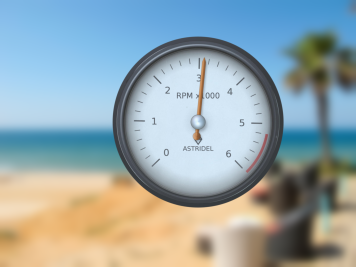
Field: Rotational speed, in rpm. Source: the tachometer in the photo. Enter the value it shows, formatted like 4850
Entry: 3100
